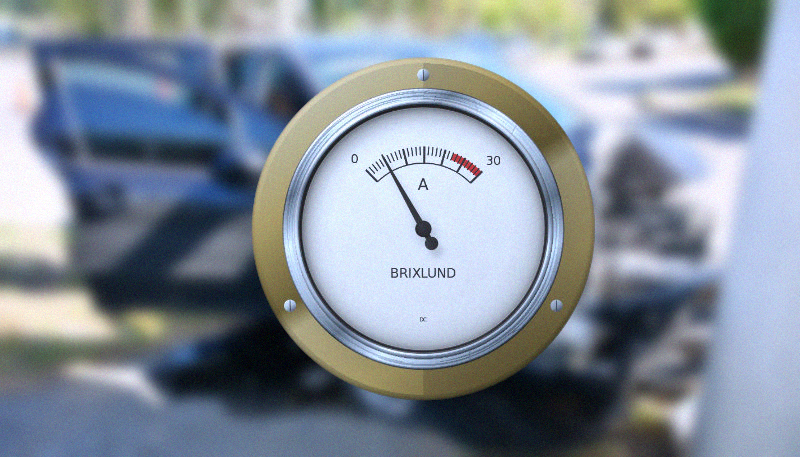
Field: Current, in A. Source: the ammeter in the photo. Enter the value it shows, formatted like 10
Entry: 5
